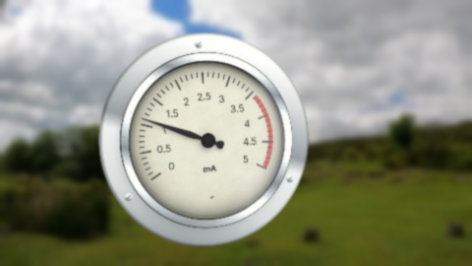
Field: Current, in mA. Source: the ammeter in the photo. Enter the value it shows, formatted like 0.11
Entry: 1.1
